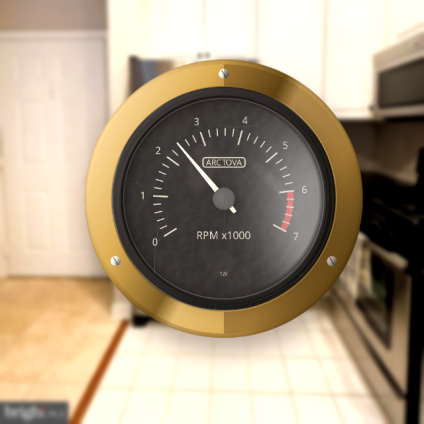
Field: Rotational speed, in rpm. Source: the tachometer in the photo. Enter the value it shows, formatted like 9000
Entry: 2400
